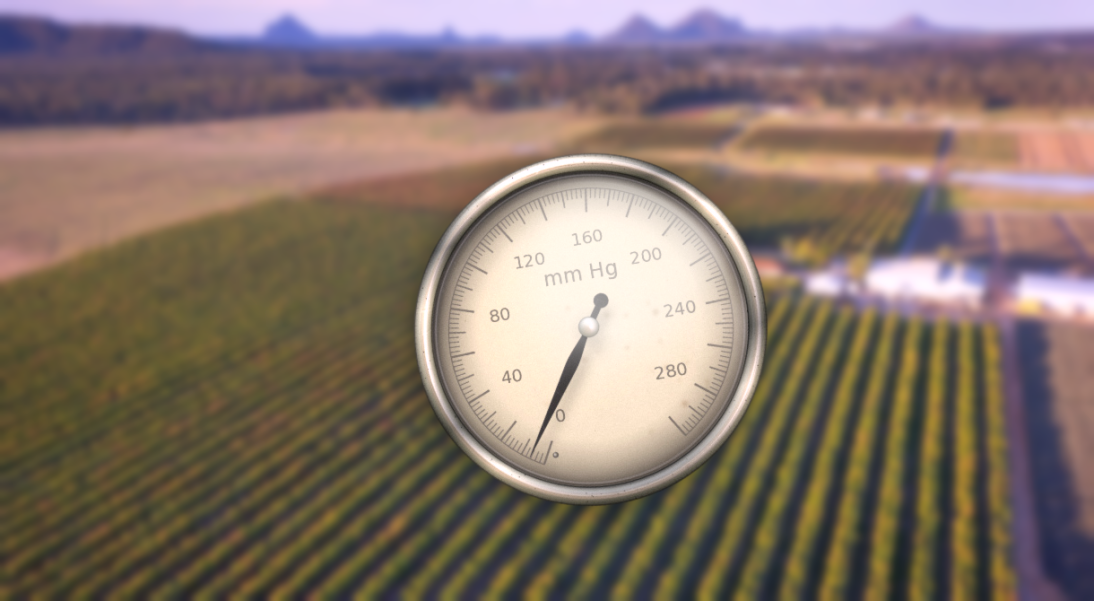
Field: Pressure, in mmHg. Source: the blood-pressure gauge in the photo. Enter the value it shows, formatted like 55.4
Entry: 6
